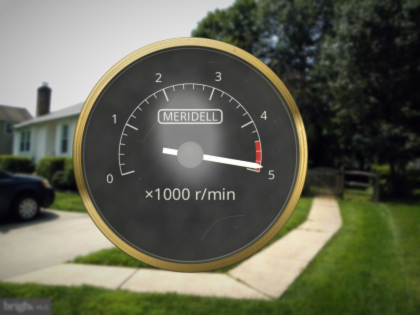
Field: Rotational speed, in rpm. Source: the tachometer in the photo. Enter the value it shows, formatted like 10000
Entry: 4900
